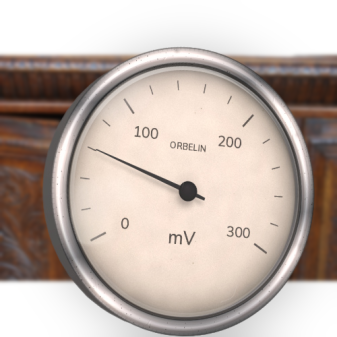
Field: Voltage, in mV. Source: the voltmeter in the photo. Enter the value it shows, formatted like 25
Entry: 60
